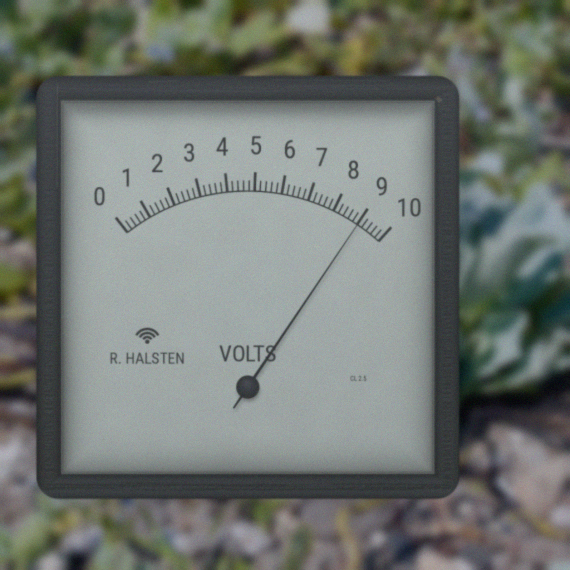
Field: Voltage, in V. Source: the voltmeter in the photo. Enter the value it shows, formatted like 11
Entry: 9
